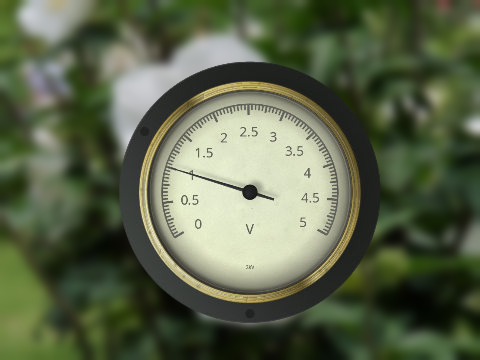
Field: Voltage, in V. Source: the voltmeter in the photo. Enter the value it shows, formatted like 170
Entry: 1
